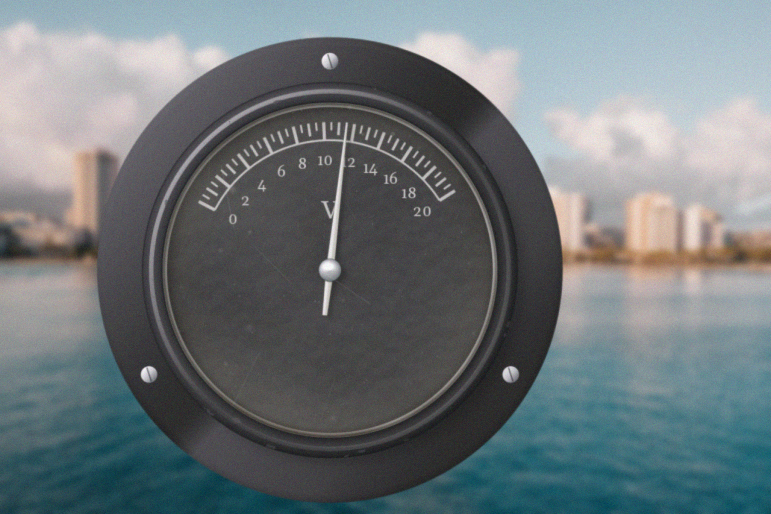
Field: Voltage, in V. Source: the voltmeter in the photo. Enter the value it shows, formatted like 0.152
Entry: 11.5
